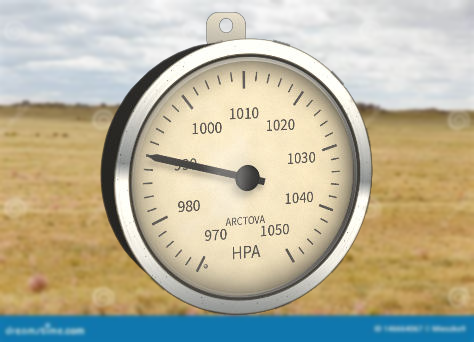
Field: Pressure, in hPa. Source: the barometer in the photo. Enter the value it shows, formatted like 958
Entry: 990
